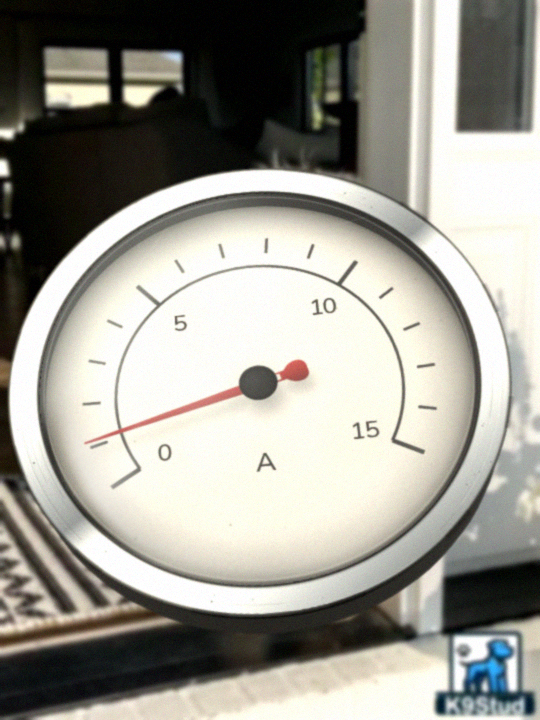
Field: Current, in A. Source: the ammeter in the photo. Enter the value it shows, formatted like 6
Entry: 1
